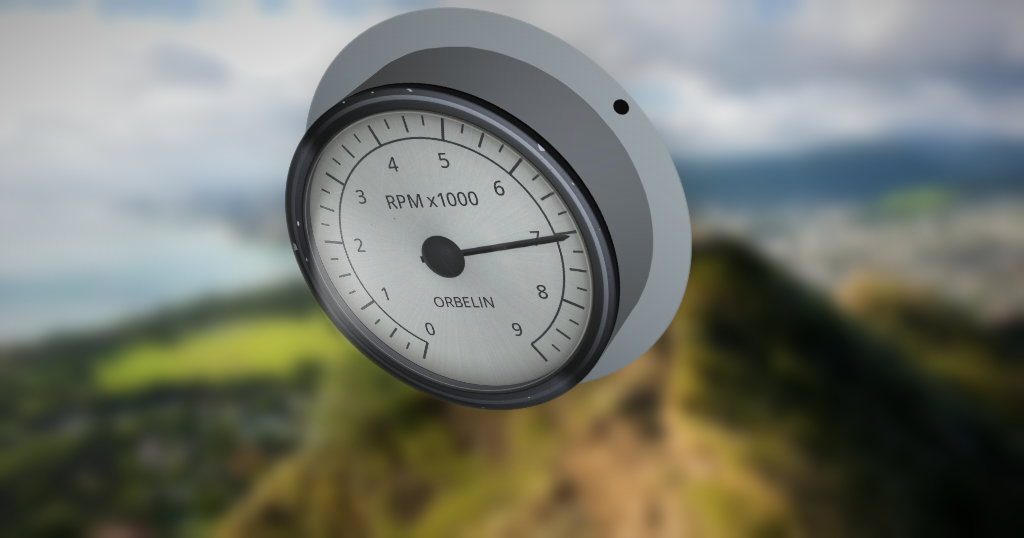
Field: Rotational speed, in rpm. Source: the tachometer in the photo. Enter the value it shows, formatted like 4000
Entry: 7000
